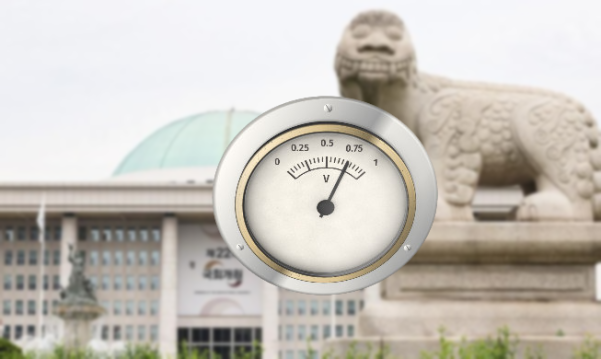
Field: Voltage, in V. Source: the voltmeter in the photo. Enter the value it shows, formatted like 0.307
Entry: 0.75
